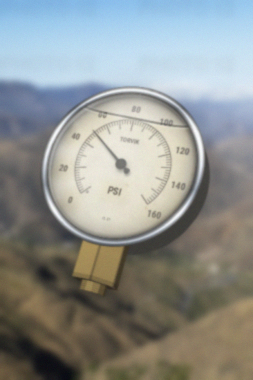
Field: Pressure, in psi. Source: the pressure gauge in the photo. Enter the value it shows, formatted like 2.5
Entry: 50
